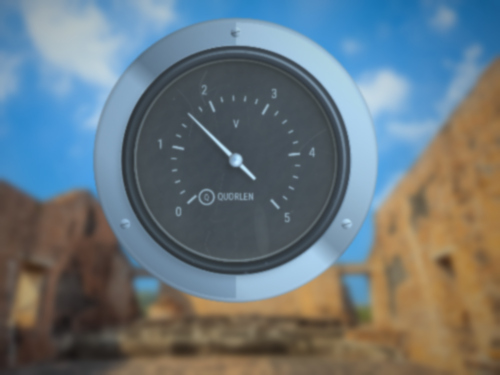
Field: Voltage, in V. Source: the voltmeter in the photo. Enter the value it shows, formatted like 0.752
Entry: 1.6
